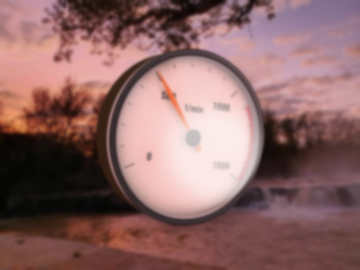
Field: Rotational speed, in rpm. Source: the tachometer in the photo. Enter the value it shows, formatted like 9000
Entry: 500
